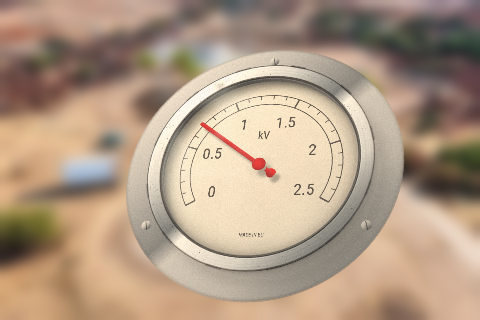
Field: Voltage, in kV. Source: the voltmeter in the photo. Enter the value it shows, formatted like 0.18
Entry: 0.7
